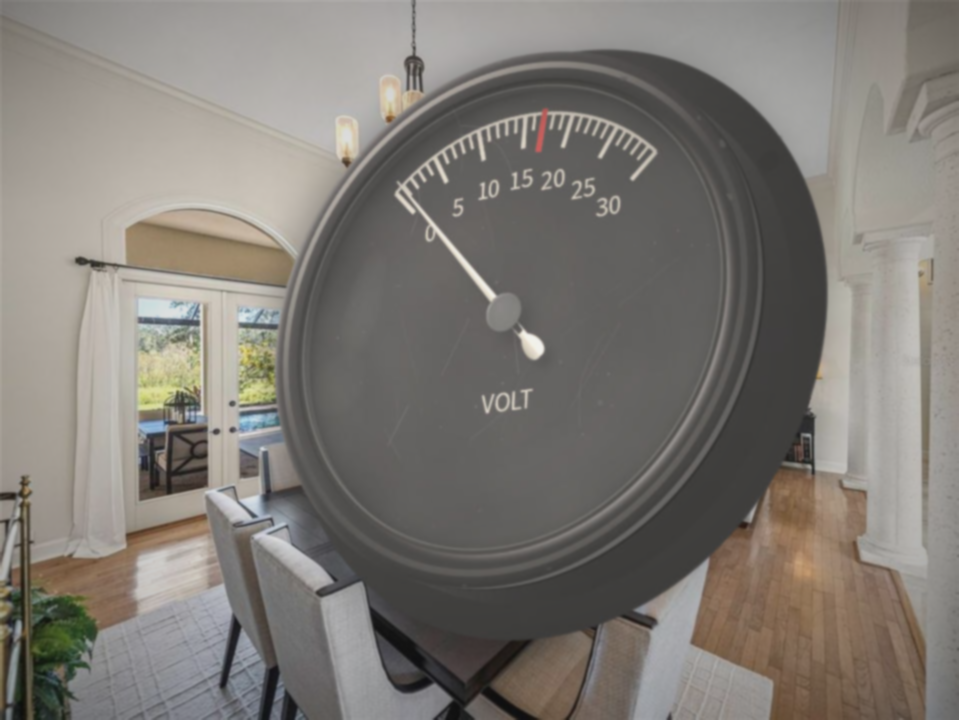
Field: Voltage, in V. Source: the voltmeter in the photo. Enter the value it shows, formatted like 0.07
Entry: 1
